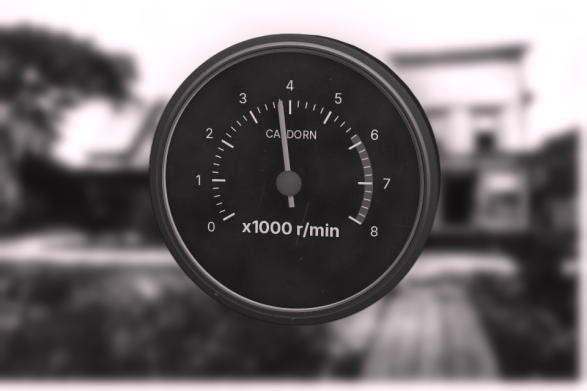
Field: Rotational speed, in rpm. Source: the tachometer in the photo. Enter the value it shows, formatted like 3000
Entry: 3800
